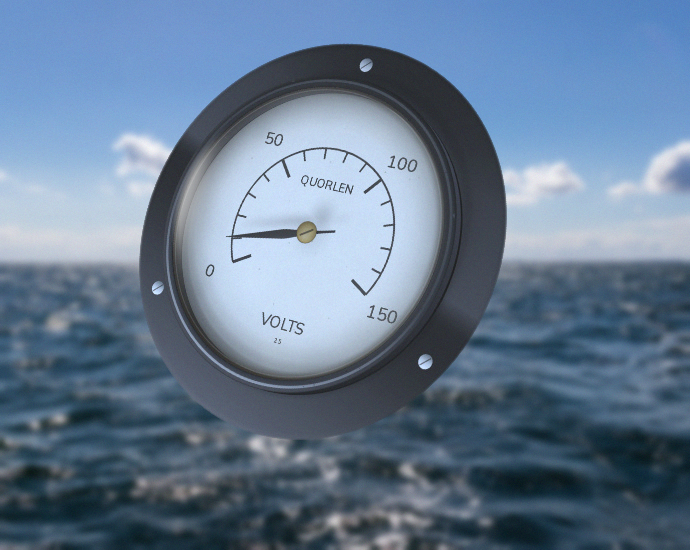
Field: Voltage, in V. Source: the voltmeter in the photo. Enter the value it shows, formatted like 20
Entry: 10
